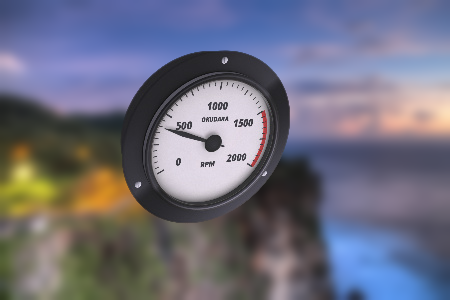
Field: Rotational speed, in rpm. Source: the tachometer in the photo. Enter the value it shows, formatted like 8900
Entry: 400
